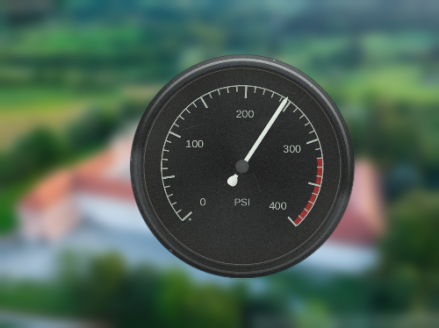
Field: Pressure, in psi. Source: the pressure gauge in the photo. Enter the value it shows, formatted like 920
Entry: 245
